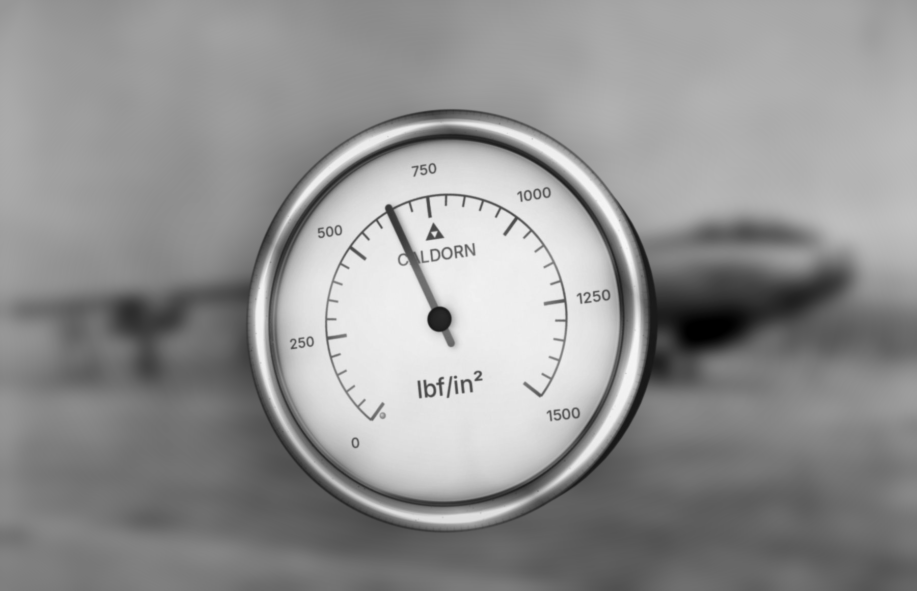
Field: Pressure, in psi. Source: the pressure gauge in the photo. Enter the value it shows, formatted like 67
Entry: 650
